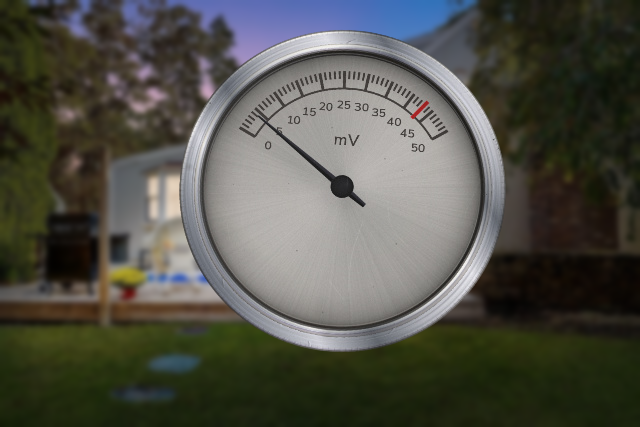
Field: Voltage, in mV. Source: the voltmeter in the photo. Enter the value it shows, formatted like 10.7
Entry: 4
